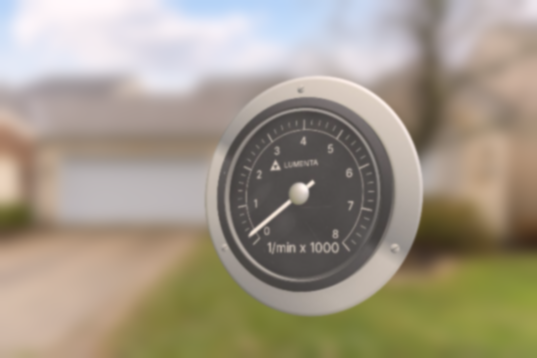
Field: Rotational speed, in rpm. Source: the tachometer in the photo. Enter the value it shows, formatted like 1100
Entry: 200
